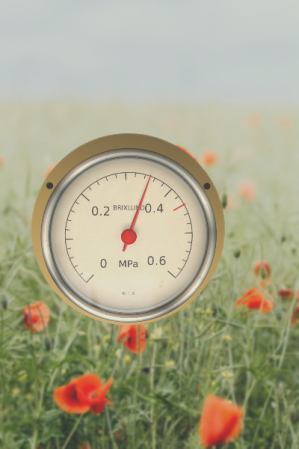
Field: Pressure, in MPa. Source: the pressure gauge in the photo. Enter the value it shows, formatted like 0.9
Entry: 0.35
